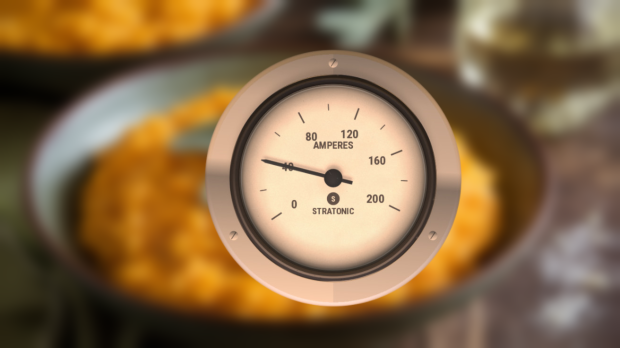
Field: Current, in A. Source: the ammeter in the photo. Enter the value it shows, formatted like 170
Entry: 40
